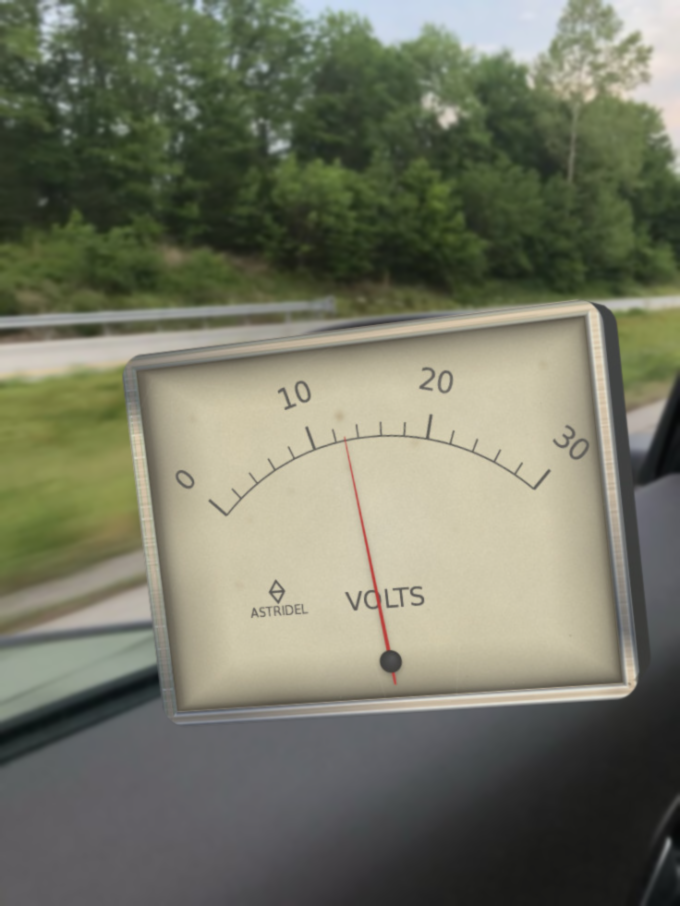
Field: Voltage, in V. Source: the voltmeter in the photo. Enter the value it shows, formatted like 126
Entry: 13
